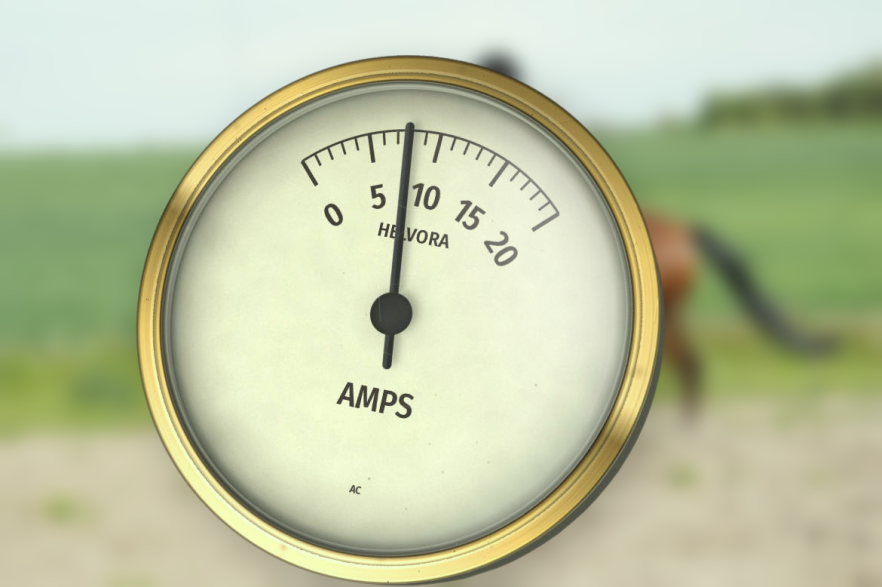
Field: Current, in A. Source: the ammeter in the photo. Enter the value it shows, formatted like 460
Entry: 8
